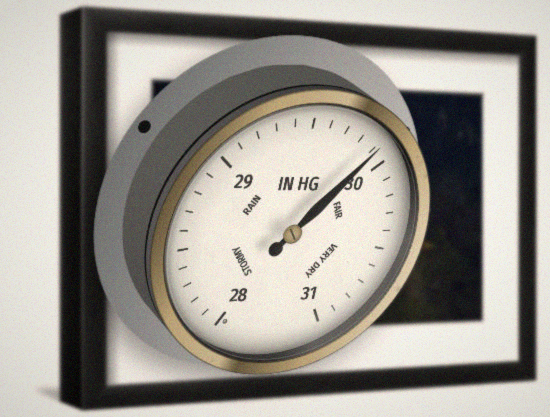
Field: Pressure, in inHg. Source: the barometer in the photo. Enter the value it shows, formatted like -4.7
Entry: 29.9
